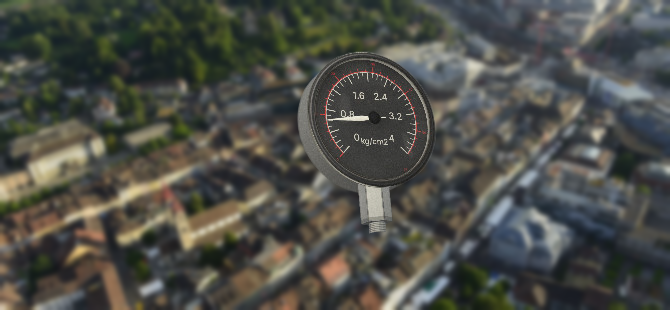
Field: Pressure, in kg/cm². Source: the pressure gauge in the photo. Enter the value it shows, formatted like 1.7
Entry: 0.6
